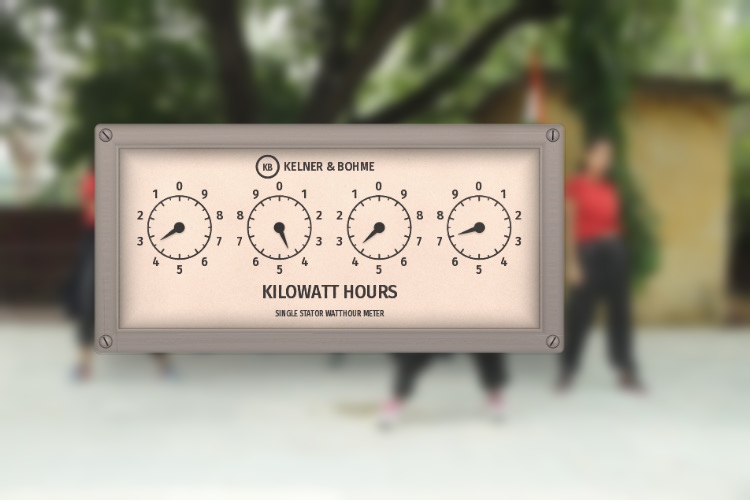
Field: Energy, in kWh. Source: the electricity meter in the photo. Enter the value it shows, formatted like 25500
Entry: 3437
